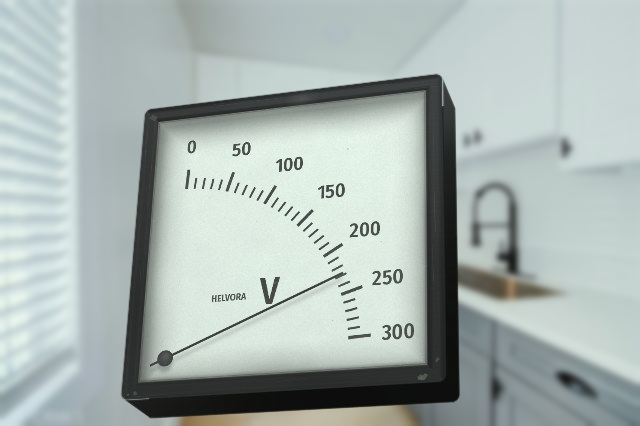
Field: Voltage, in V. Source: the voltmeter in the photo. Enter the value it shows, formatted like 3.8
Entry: 230
